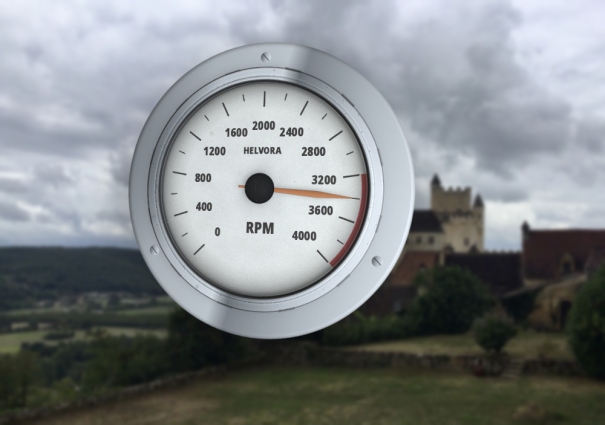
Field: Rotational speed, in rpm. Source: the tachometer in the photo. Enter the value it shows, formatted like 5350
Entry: 3400
